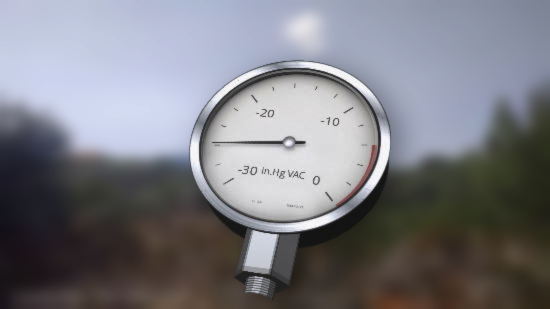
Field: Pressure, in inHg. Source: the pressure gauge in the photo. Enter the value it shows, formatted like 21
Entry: -26
